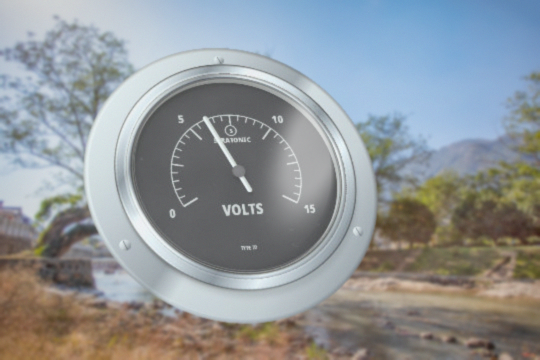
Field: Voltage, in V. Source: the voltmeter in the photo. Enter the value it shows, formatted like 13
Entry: 6
